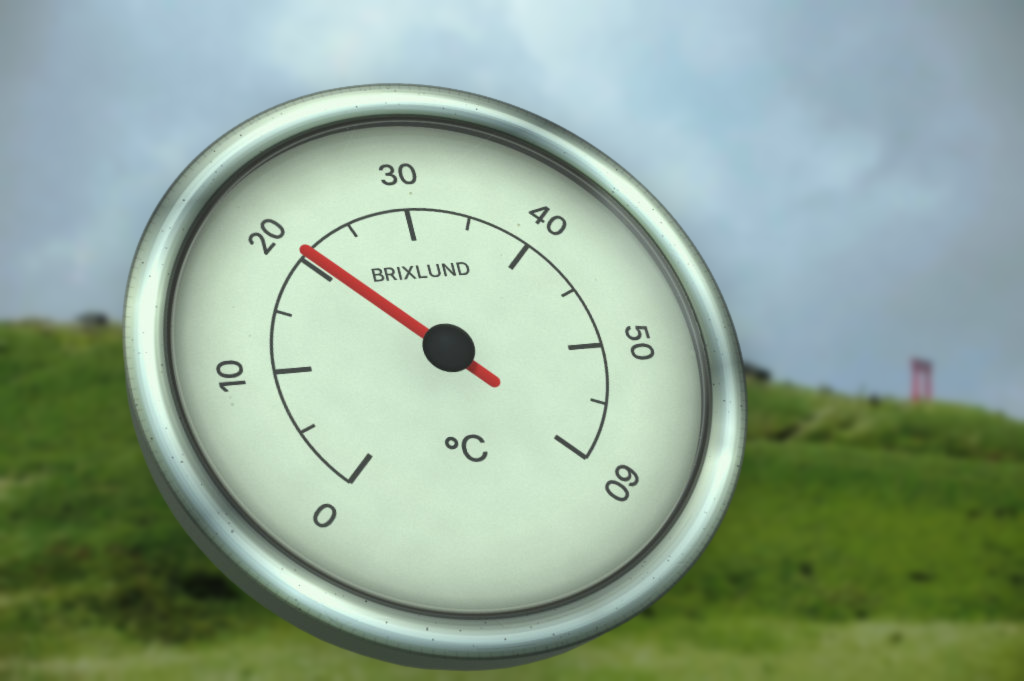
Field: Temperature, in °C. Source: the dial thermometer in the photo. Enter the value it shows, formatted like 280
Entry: 20
